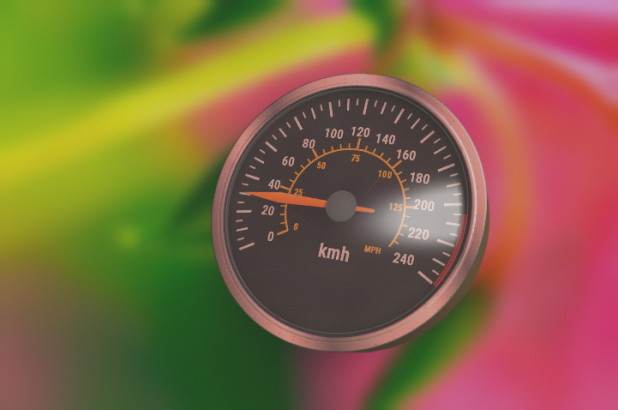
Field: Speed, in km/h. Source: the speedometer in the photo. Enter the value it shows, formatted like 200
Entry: 30
